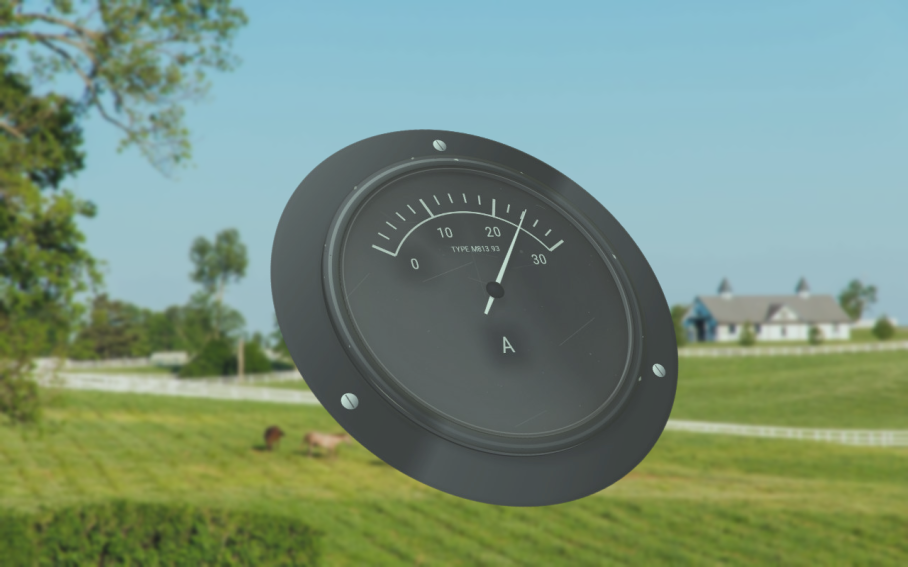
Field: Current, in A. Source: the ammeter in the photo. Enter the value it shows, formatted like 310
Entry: 24
